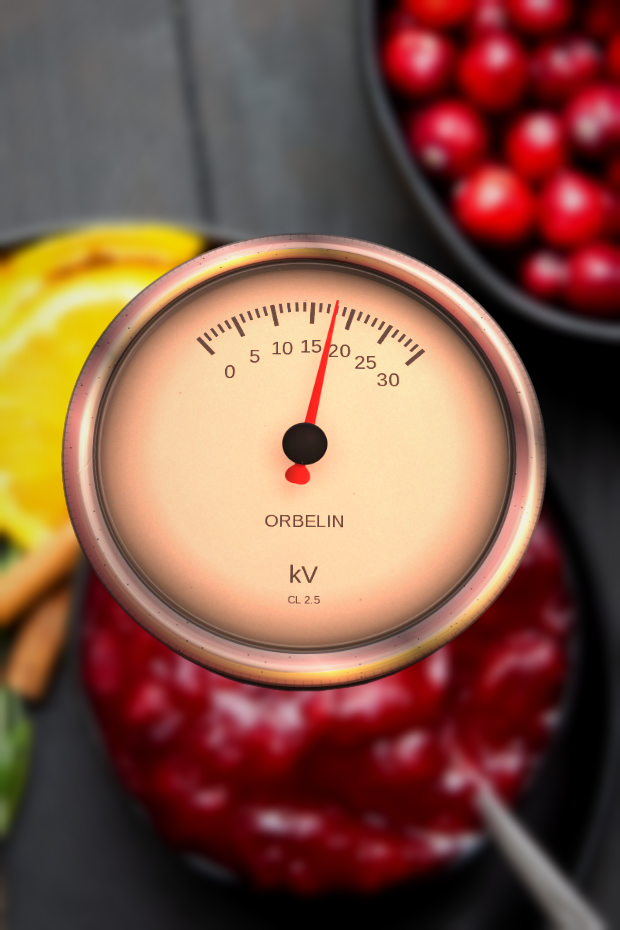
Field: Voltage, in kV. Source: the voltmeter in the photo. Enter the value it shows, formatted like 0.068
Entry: 18
